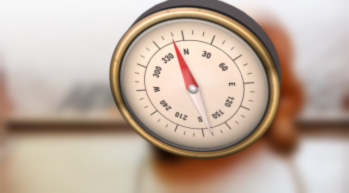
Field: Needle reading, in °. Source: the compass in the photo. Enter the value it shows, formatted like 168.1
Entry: 350
